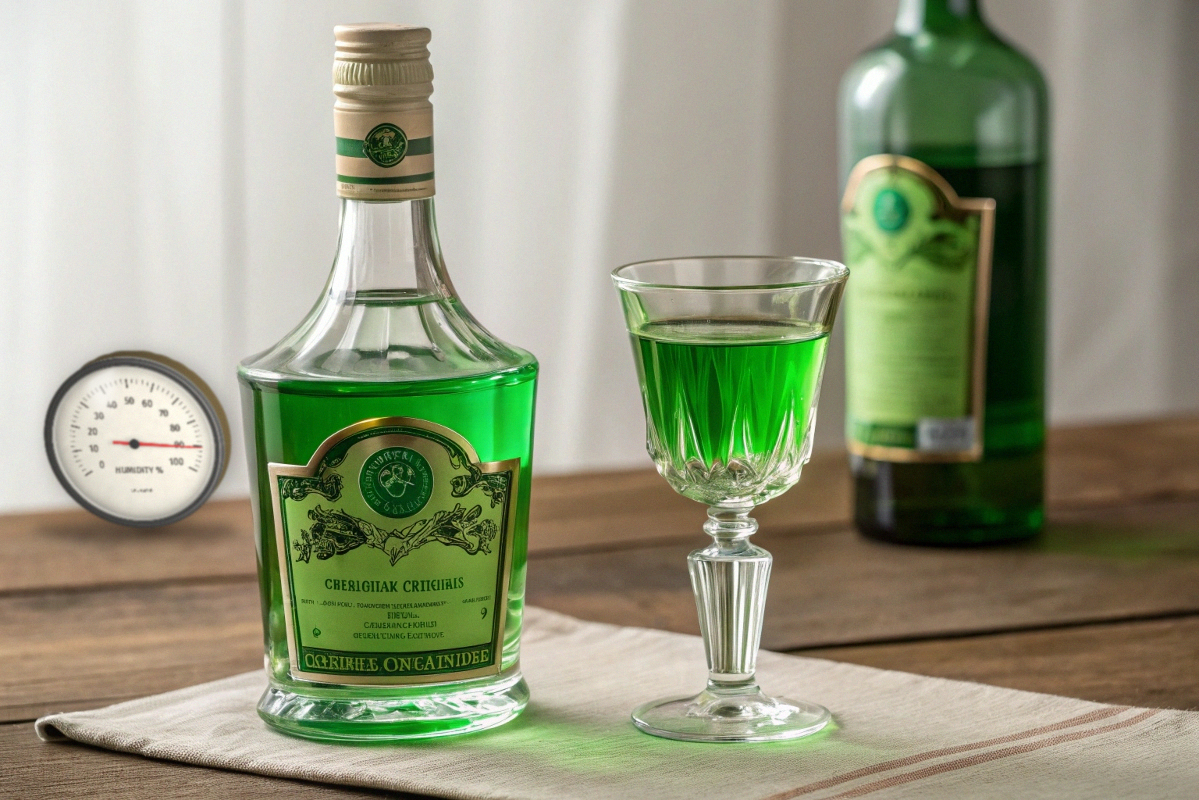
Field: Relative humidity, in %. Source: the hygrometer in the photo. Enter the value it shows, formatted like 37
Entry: 90
